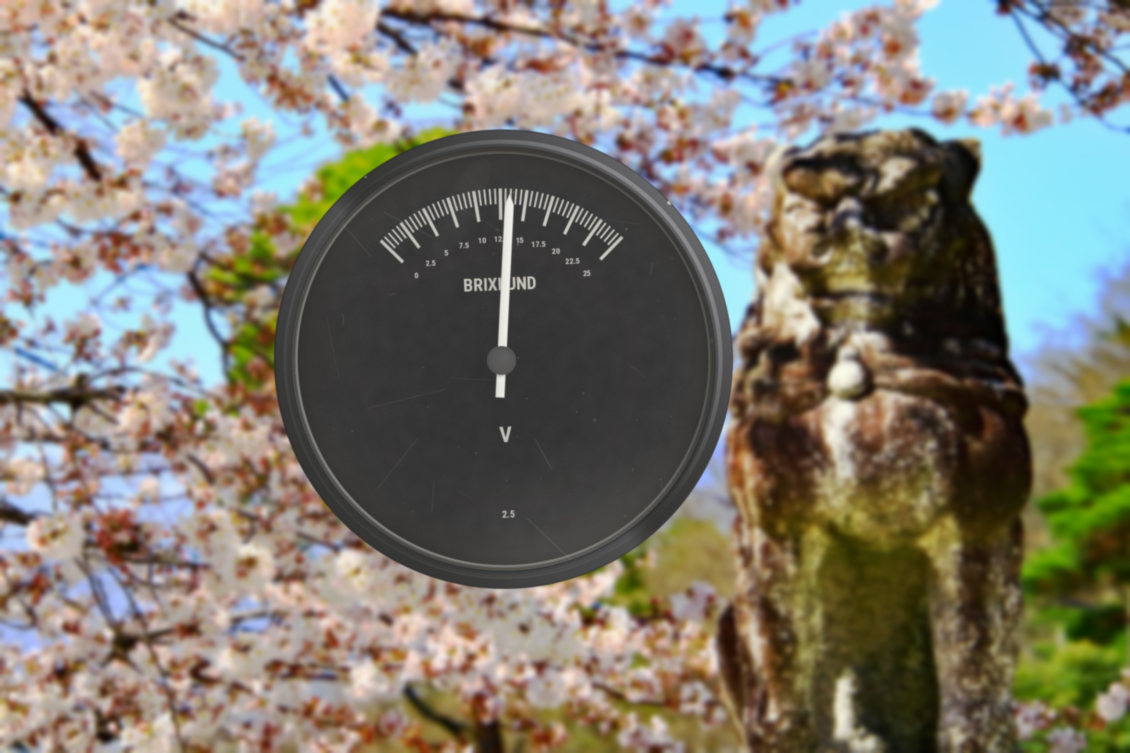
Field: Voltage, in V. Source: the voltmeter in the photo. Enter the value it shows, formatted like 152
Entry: 13.5
